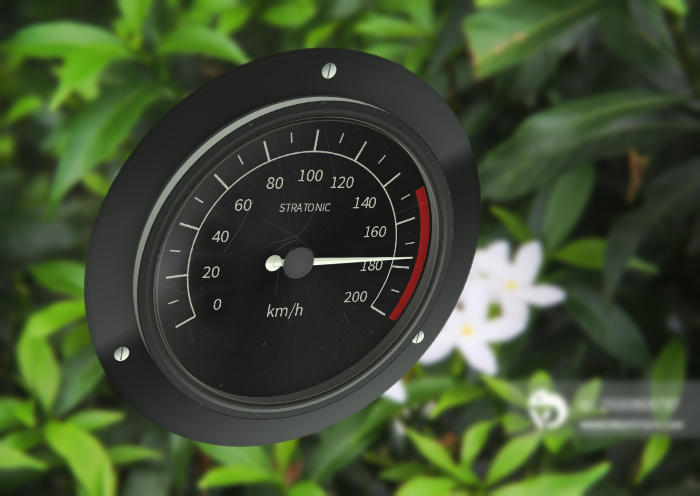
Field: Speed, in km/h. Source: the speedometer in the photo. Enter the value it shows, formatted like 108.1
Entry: 175
